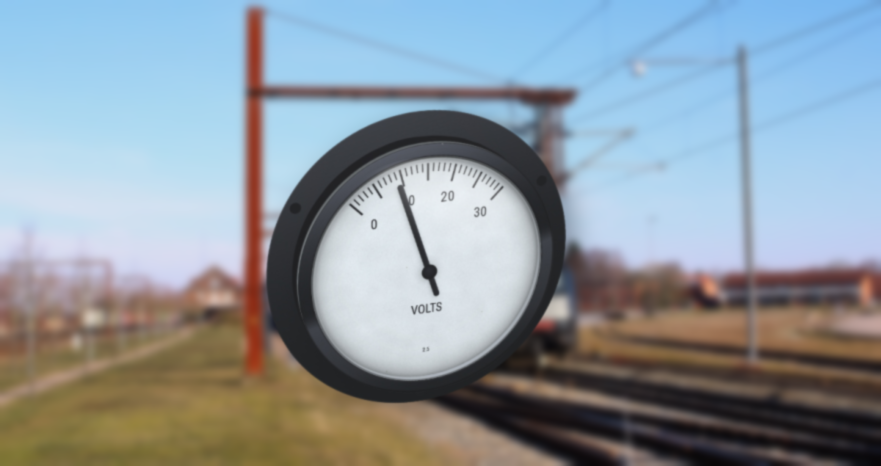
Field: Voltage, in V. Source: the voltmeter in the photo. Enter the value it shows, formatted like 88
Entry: 9
